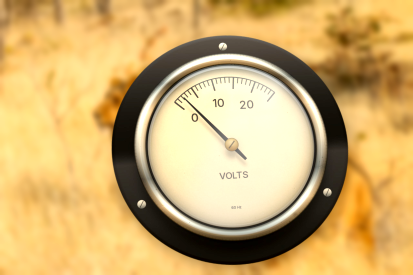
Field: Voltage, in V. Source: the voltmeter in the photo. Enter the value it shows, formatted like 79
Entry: 2
